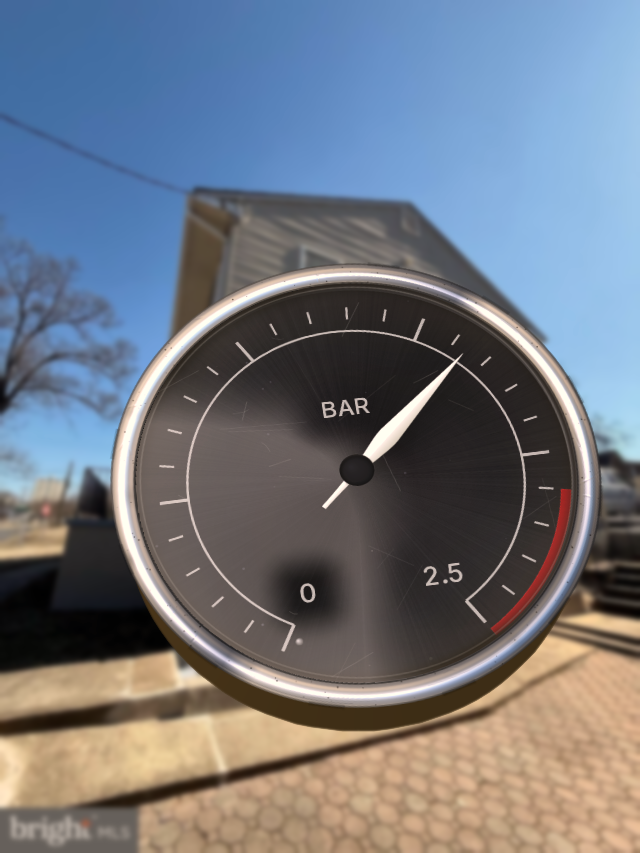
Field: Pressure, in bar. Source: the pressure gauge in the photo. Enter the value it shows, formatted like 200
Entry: 1.65
